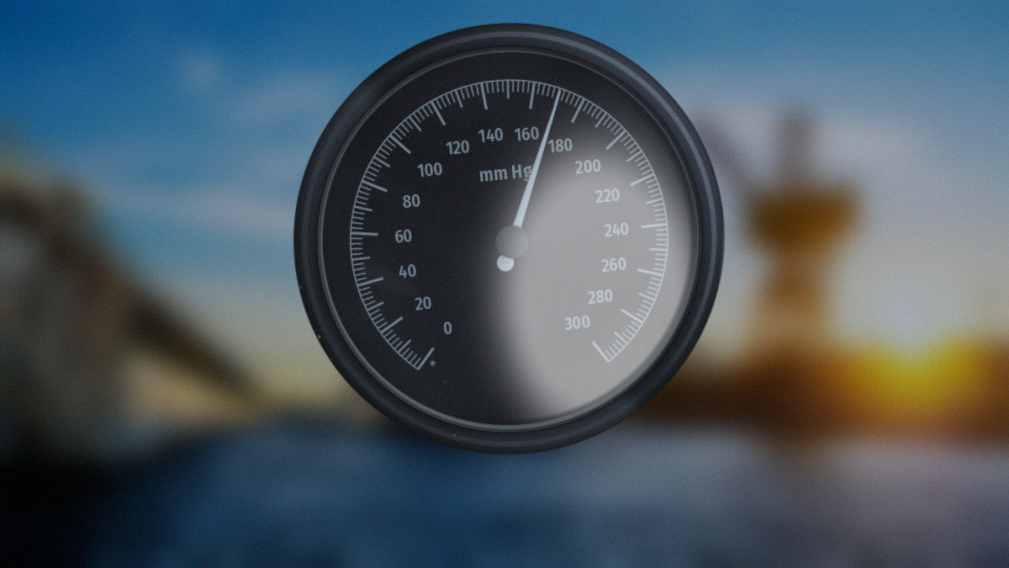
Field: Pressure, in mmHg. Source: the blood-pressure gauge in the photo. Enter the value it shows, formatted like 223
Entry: 170
